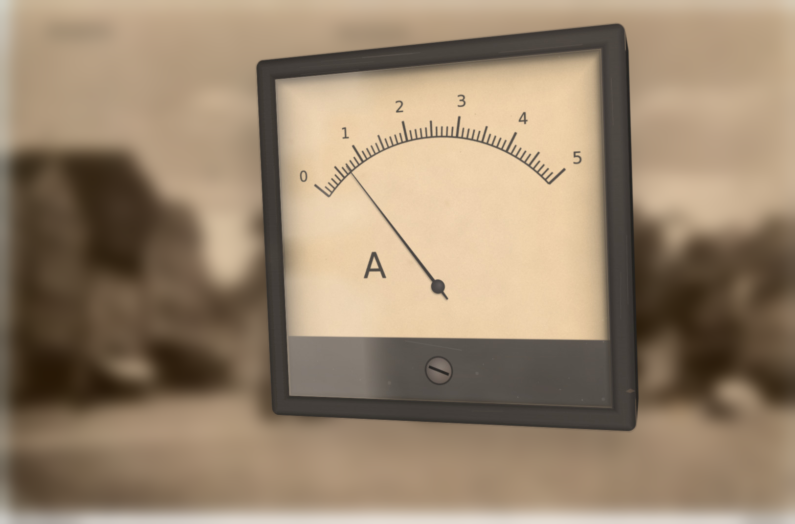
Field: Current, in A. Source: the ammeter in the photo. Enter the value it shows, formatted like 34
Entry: 0.7
